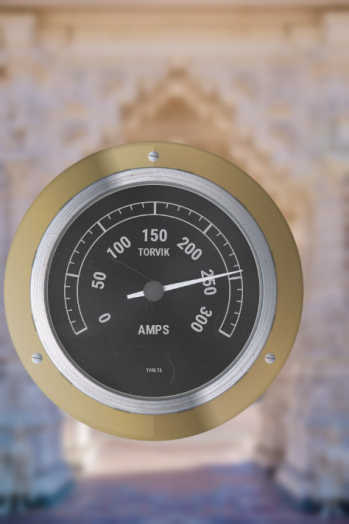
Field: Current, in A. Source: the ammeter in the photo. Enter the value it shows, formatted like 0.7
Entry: 245
